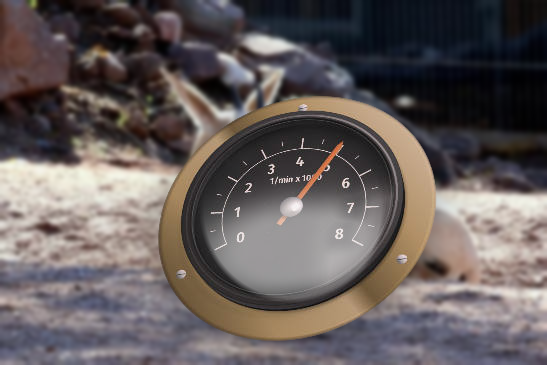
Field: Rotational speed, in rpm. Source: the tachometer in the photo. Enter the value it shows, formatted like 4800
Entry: 5000
